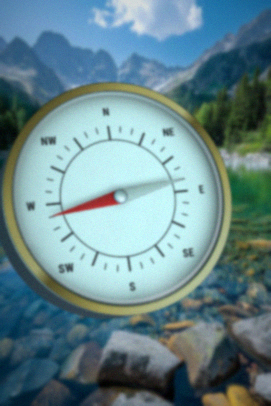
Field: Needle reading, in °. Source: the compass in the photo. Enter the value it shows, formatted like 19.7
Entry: 260
